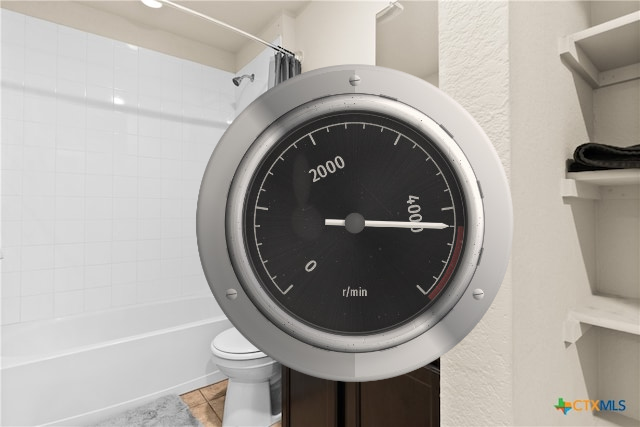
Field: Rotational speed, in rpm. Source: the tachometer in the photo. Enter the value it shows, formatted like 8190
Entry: 4200
